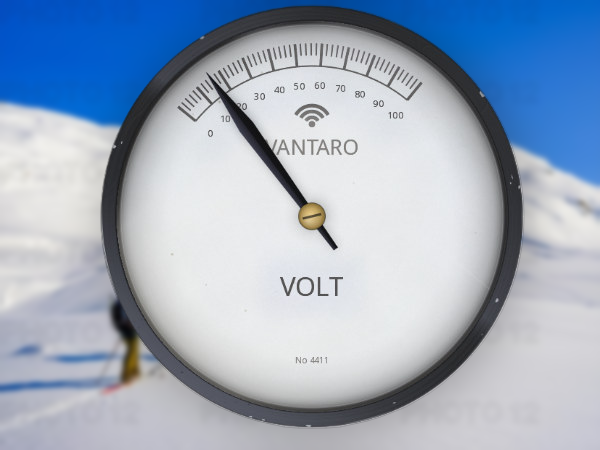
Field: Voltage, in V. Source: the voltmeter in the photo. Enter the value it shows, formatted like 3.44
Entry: 16
